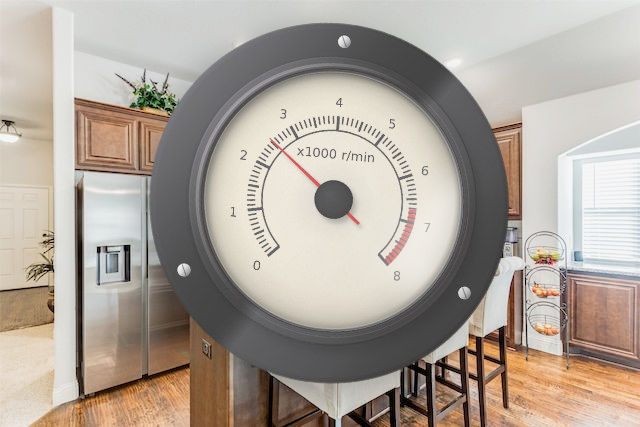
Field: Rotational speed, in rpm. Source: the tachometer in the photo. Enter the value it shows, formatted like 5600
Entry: 2500
